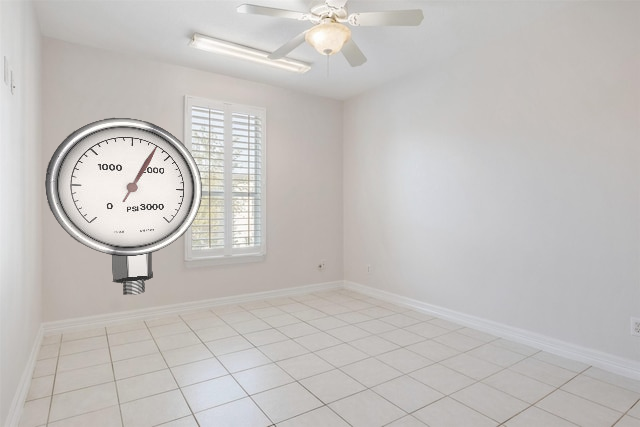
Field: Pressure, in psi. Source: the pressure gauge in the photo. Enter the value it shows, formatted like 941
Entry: 1800
